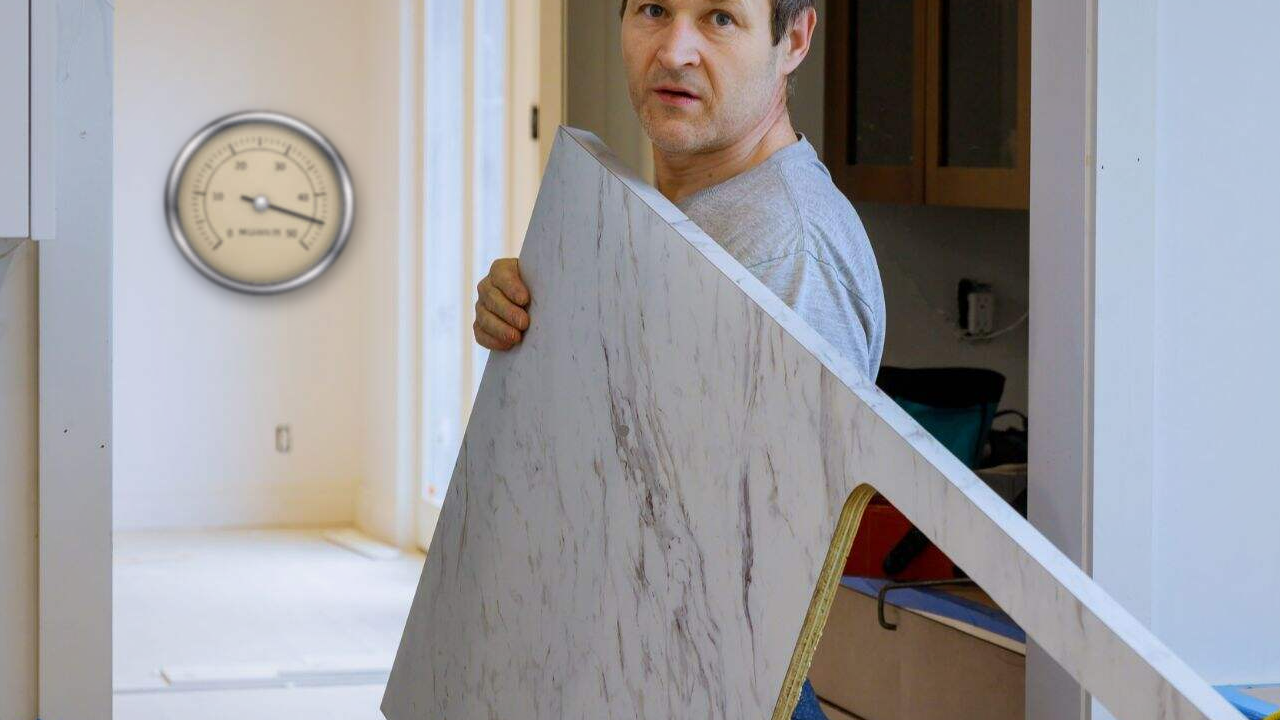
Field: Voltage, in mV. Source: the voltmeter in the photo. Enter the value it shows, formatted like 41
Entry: 45
